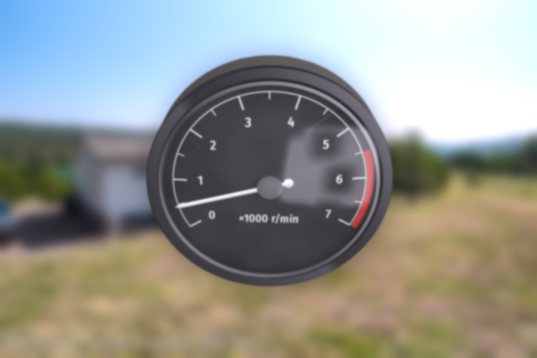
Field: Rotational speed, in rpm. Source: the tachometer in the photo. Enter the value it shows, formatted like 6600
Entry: 500
